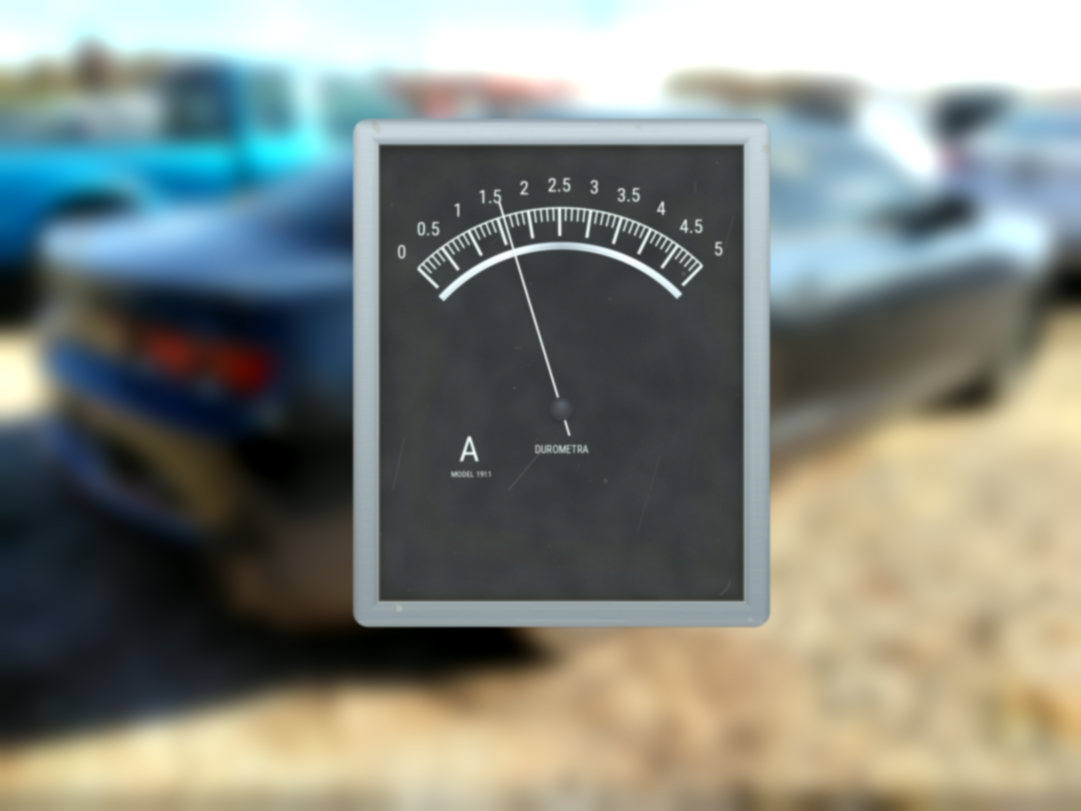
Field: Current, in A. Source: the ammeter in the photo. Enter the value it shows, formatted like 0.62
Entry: 1.6
